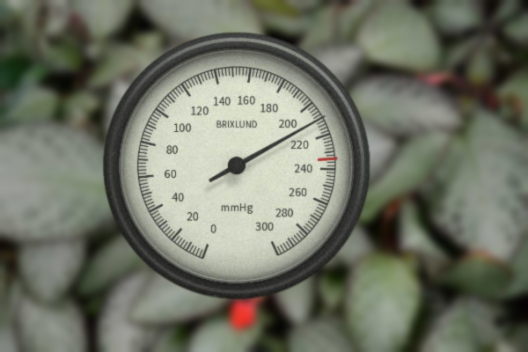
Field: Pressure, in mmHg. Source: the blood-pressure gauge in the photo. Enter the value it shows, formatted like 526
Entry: 210
